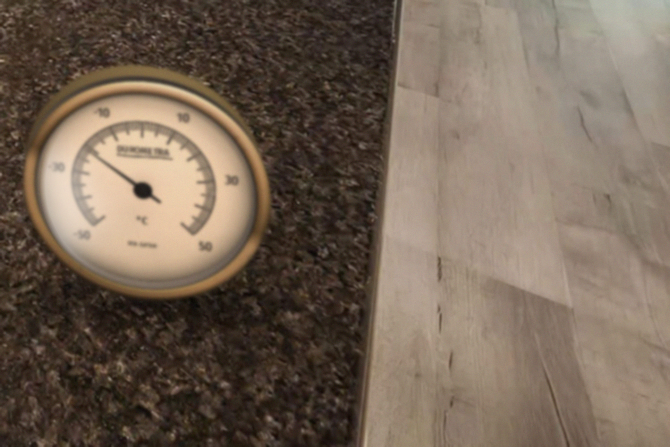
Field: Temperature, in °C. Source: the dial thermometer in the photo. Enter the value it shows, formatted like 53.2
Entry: -20
